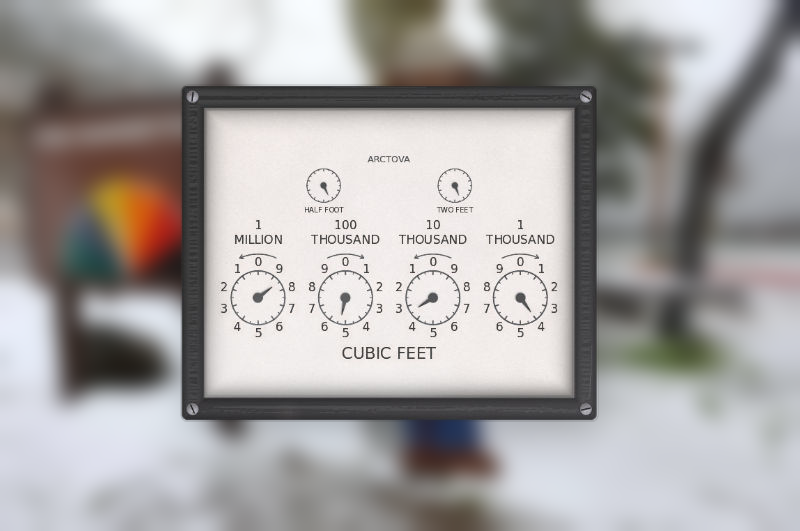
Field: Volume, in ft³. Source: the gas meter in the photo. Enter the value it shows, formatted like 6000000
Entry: 853400
